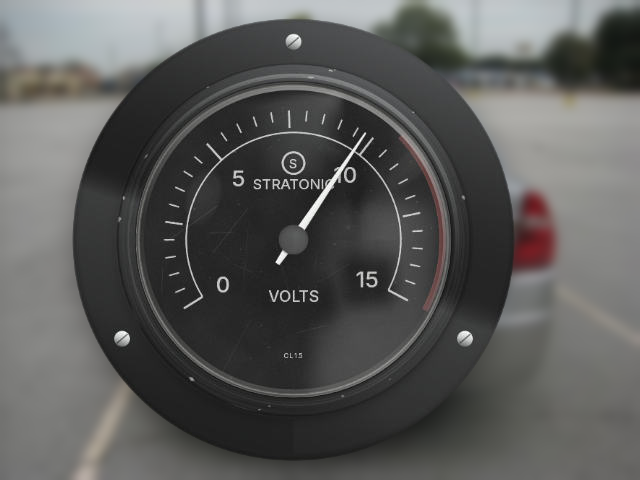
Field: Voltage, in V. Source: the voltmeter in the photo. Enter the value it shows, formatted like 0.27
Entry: 9.75
